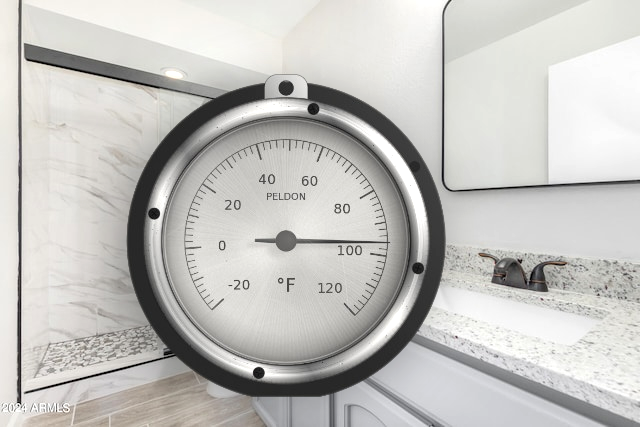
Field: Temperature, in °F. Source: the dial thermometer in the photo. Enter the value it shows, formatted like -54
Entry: 96
